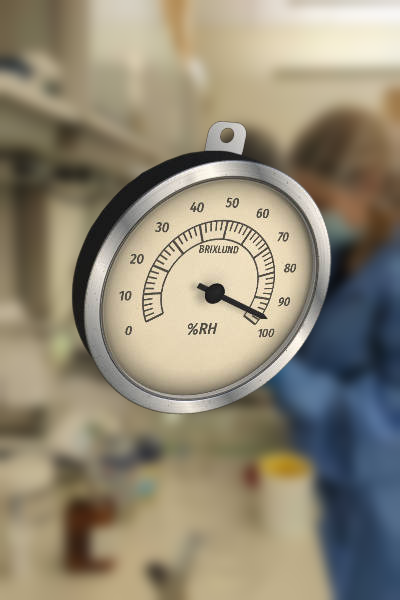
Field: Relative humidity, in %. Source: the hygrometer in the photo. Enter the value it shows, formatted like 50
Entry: 96
